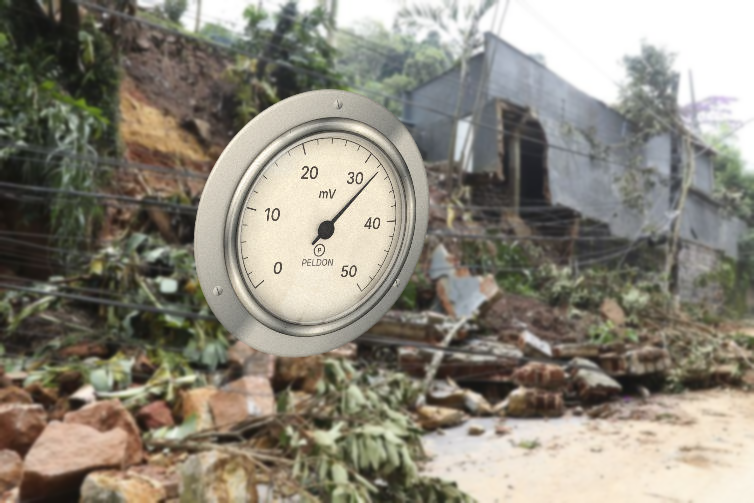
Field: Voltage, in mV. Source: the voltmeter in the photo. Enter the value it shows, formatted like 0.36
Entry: 32
